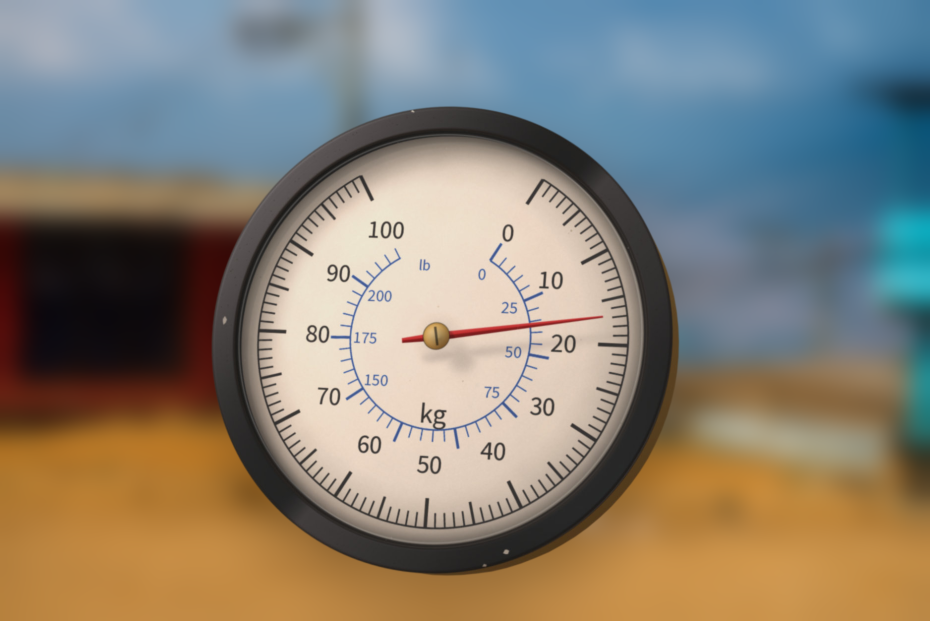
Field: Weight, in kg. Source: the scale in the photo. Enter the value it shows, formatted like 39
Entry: 17
